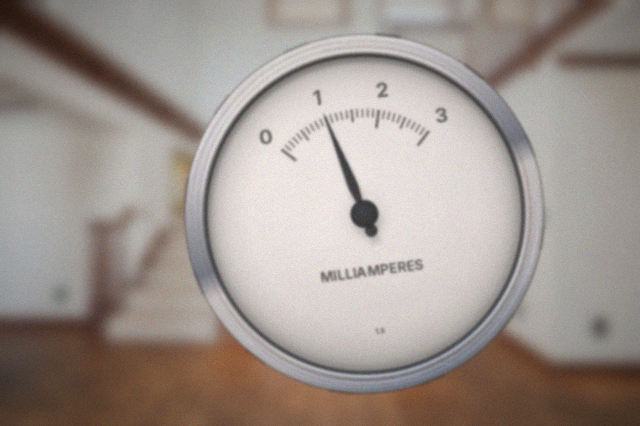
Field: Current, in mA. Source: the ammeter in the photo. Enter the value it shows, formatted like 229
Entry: 1
